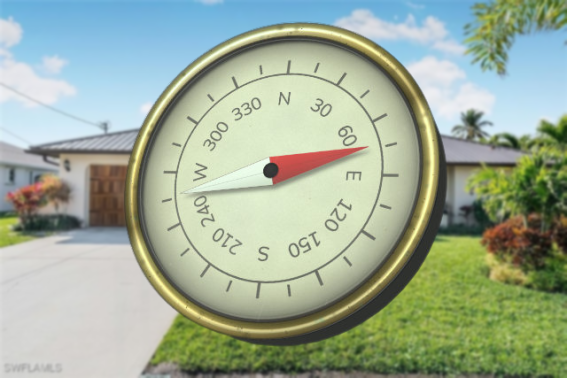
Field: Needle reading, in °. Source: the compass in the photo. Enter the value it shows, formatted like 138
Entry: 75
